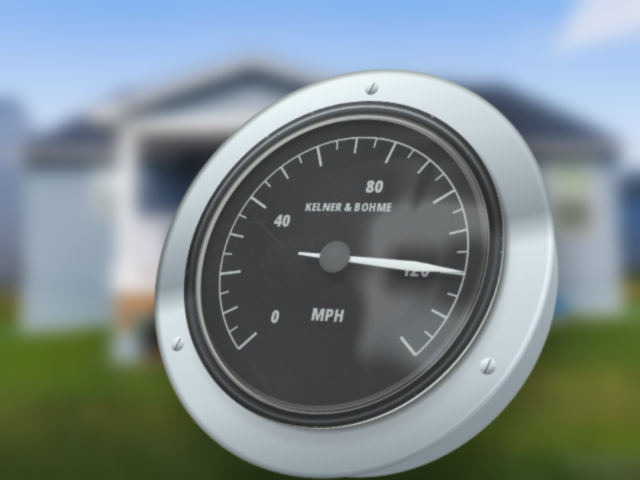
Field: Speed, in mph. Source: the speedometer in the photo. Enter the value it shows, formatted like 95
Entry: 120
